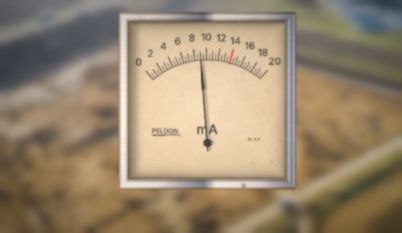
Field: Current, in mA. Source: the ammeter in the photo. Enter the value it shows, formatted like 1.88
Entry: 9
